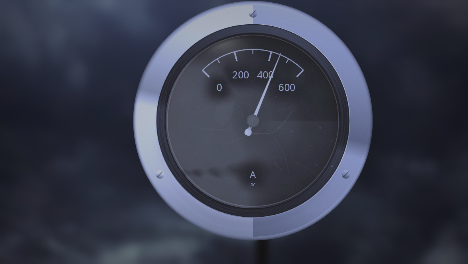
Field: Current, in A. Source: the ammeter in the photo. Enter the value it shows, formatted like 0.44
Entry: 450
